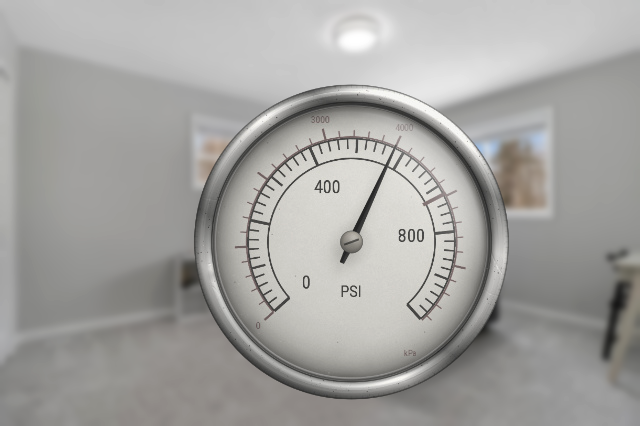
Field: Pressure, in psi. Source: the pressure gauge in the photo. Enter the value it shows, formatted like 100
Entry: 580
